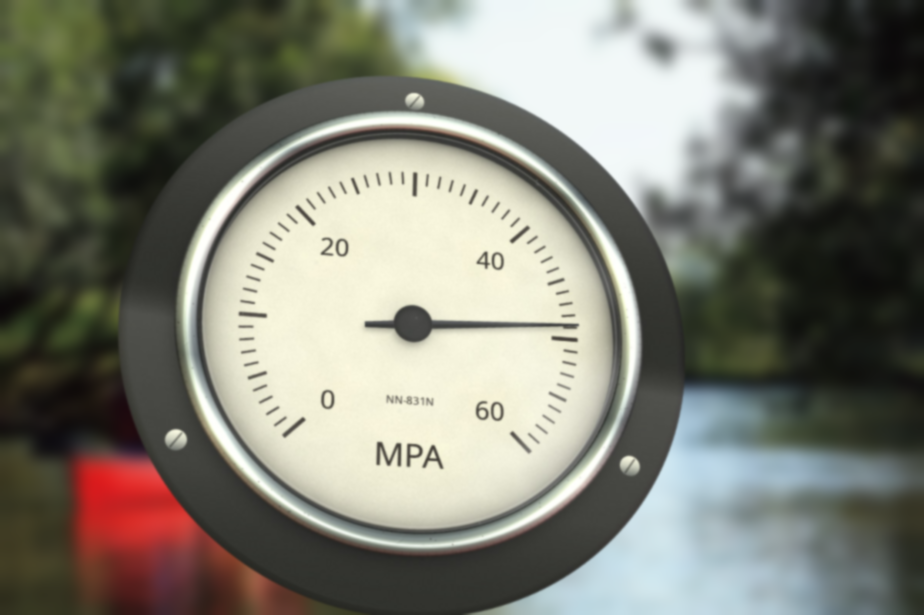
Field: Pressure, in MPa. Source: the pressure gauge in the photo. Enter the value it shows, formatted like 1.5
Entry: 49
